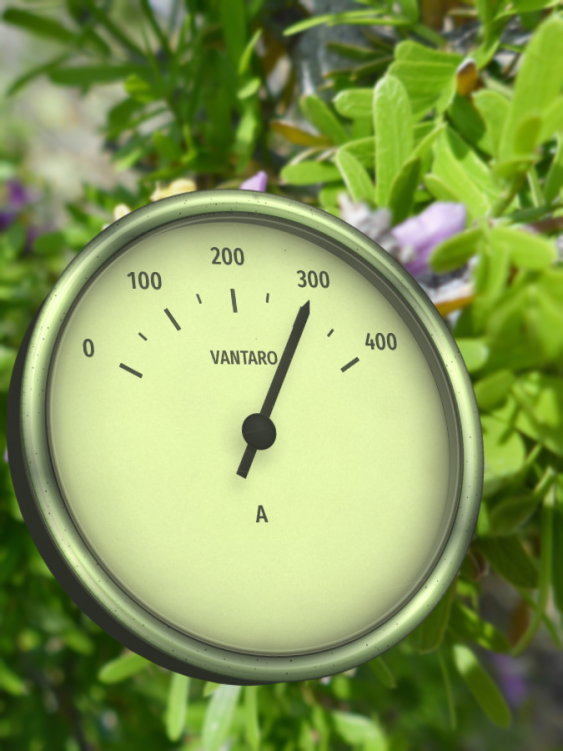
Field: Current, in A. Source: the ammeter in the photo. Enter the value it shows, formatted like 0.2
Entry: 300
